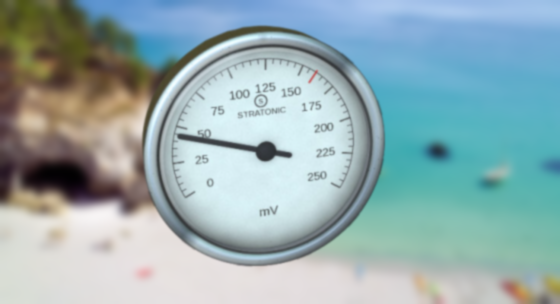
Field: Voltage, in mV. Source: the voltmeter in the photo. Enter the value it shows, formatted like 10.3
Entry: 45
